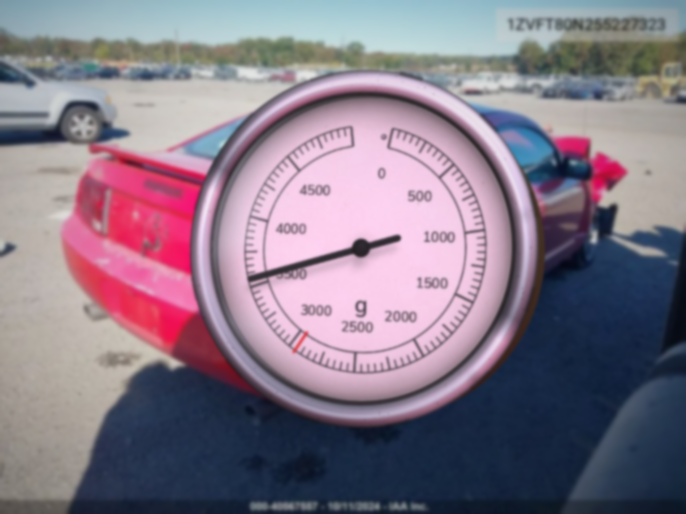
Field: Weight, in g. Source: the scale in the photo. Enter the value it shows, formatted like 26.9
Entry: 3550
